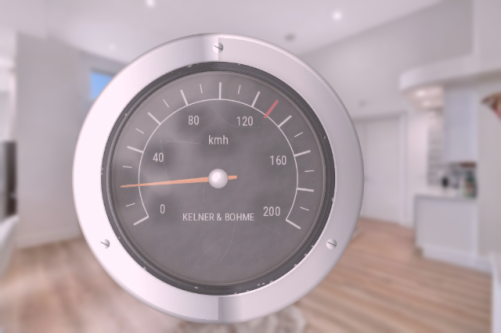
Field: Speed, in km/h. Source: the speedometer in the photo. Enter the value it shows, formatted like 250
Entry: 20
